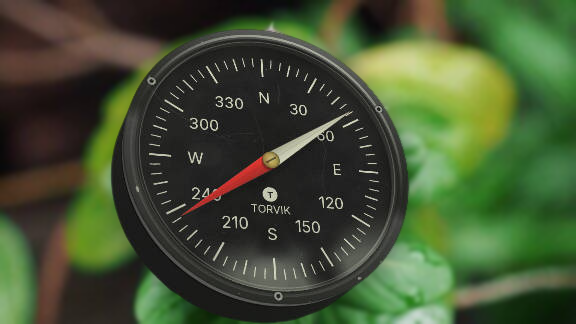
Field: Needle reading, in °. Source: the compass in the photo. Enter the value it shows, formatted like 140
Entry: 235
